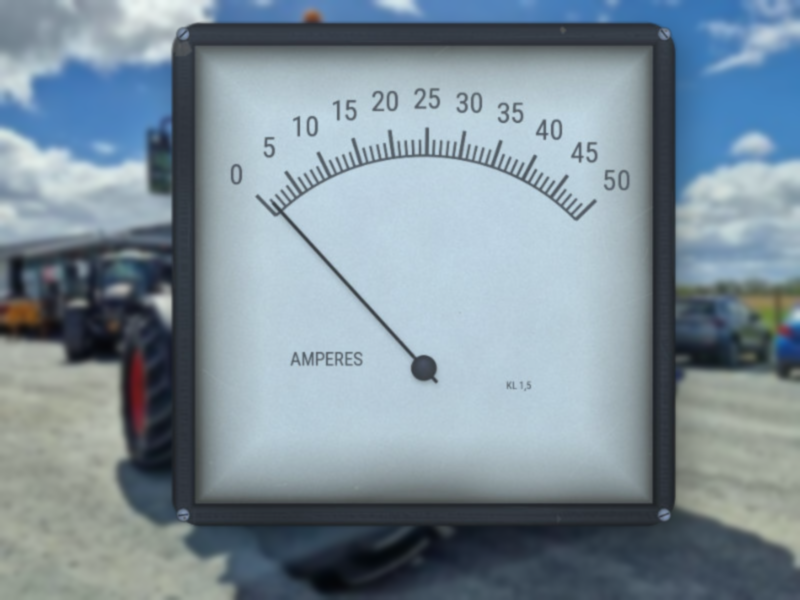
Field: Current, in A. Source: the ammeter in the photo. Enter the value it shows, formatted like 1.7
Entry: 1
